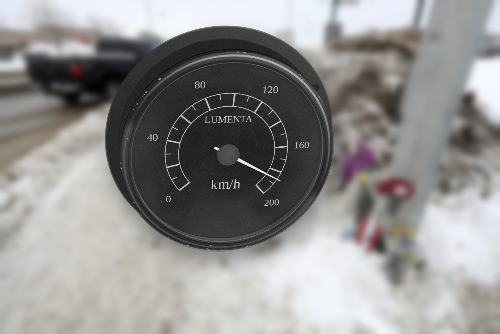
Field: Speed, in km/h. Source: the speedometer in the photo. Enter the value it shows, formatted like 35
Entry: 185
